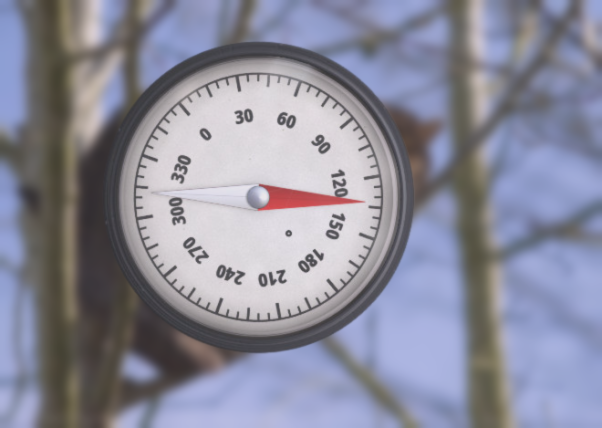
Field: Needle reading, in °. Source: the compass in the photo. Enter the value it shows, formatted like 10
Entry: 132.5
